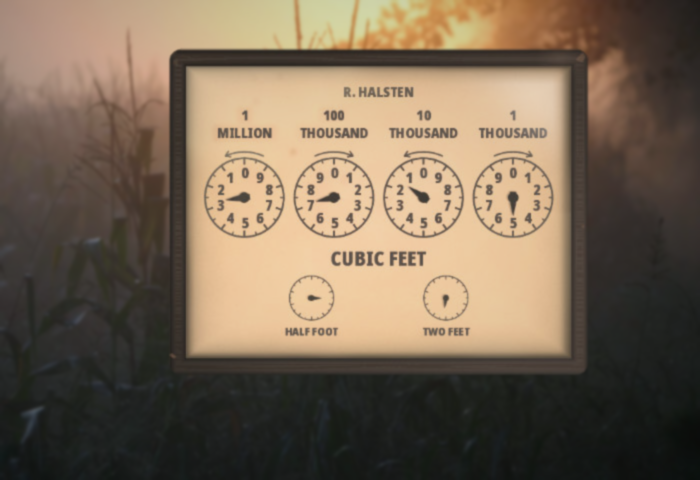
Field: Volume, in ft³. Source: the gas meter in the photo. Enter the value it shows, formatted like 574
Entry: 271500
